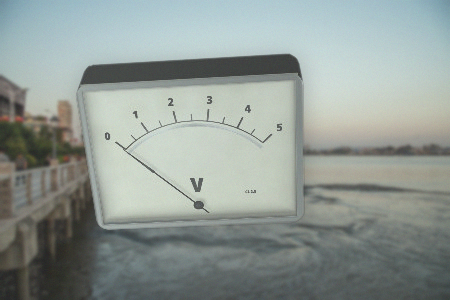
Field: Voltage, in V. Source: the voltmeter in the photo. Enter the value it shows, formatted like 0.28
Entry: 0
